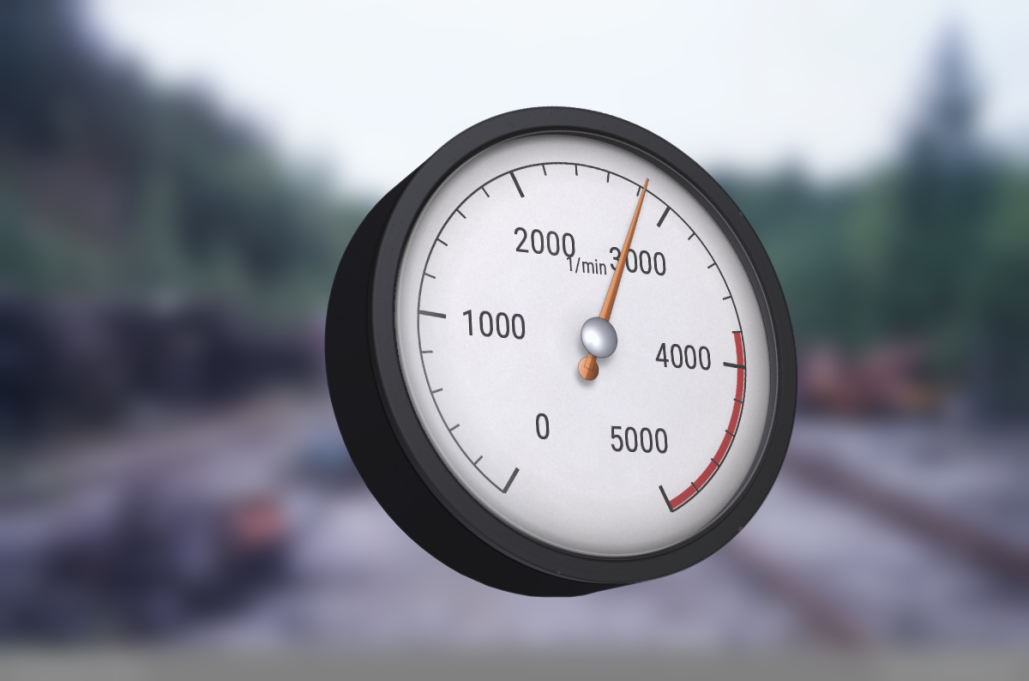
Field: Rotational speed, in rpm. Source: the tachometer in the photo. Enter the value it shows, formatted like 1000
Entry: 2800
